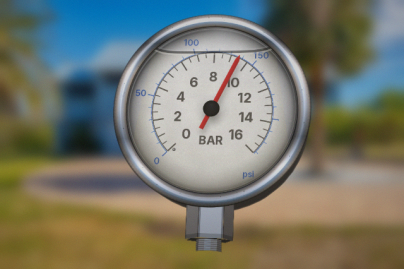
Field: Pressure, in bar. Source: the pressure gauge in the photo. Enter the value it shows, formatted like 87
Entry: 9.5
